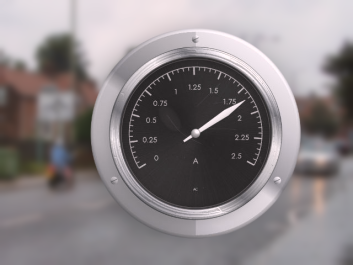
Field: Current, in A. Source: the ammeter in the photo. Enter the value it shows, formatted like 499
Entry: 1.85
